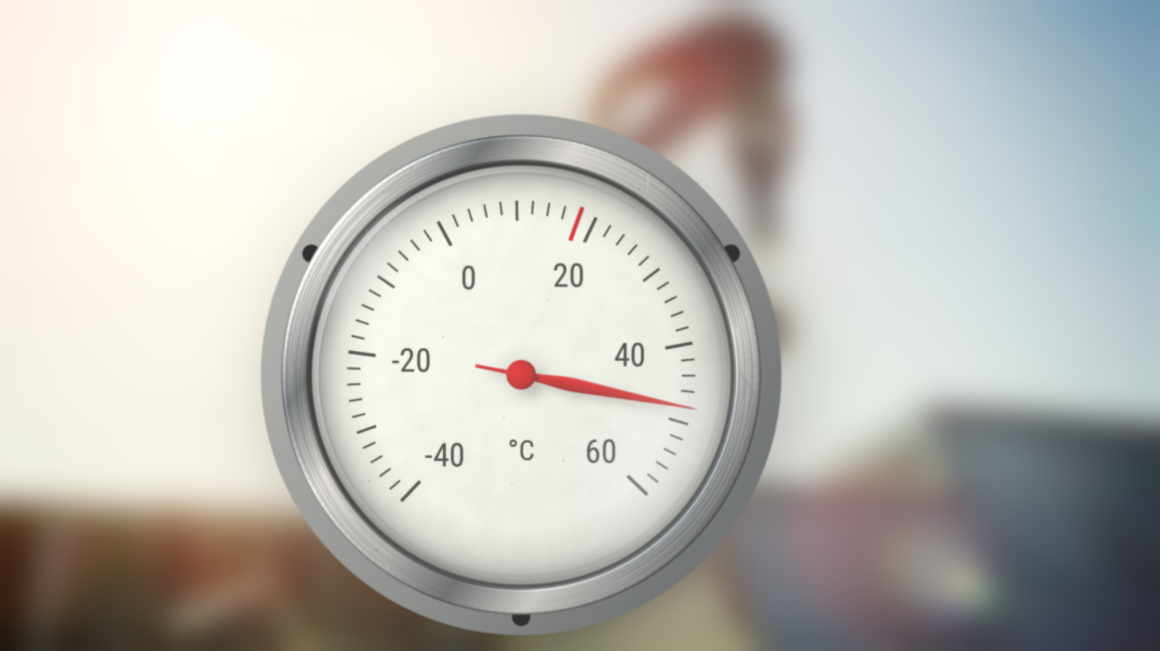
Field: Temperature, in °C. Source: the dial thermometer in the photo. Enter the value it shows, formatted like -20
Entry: 48
